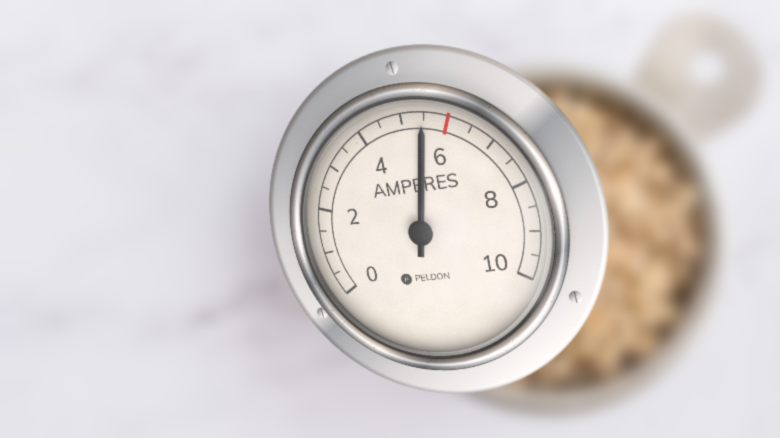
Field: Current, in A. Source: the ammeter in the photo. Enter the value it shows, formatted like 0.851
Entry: 5.5
